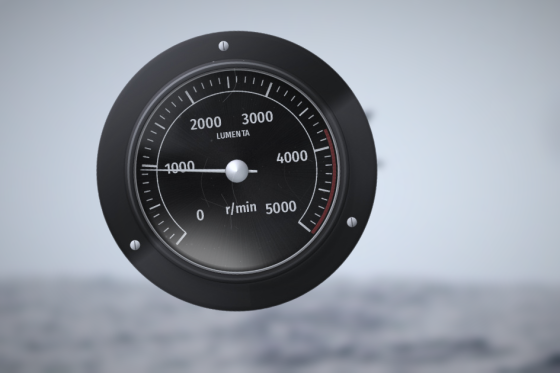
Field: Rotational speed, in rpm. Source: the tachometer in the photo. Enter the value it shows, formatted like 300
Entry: 950
